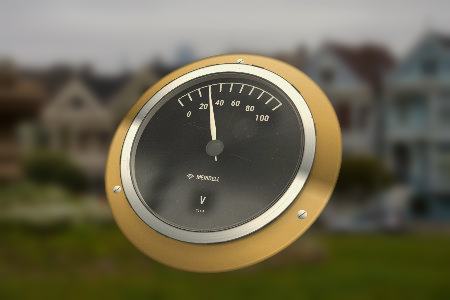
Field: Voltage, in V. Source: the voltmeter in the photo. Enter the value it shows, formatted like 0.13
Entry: 30
